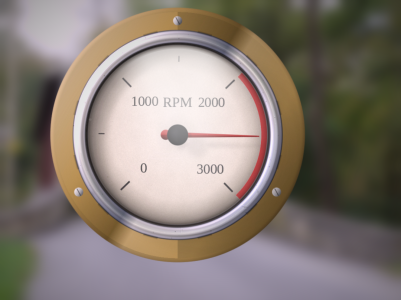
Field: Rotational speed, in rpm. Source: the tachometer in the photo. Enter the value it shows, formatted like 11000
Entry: 2500
